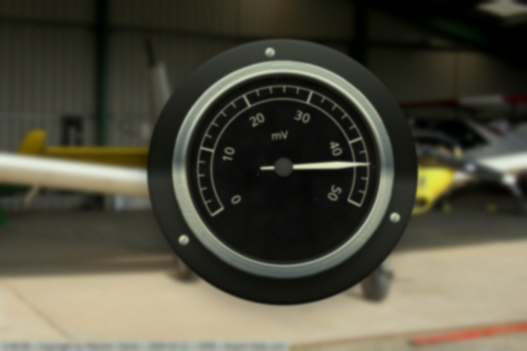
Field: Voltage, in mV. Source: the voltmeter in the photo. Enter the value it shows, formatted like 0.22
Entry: 44
